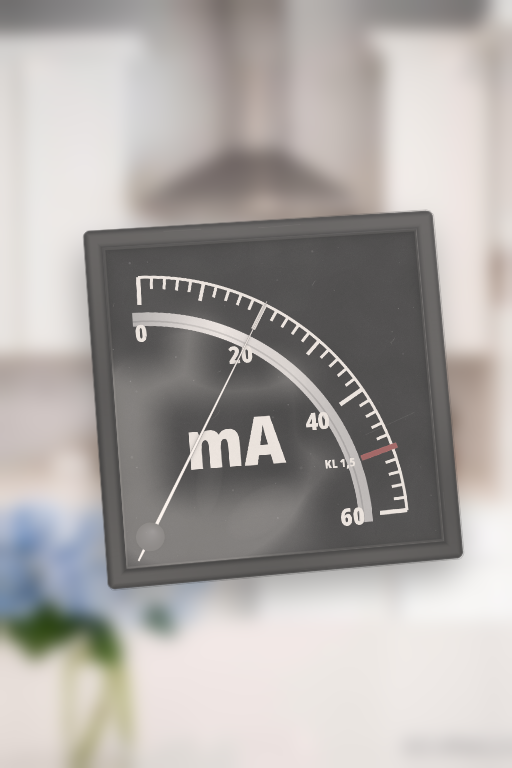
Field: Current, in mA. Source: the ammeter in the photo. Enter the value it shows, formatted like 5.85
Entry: 20
